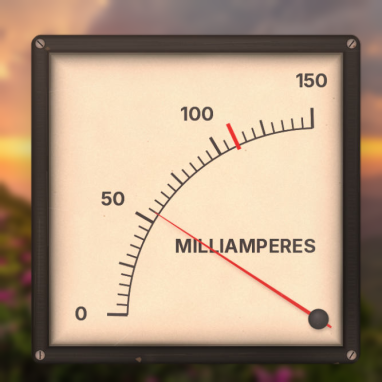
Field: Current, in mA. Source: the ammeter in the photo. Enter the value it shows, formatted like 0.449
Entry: 55
